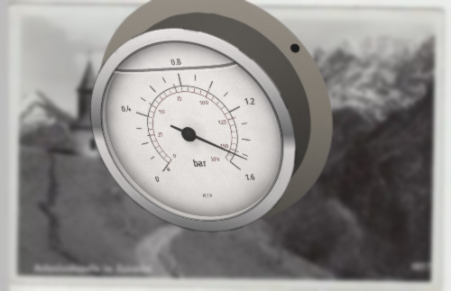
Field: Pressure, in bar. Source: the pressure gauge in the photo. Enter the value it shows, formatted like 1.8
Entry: 1.5
